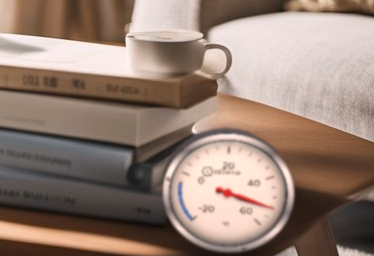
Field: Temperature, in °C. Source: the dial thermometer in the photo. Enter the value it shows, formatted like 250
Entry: 52
